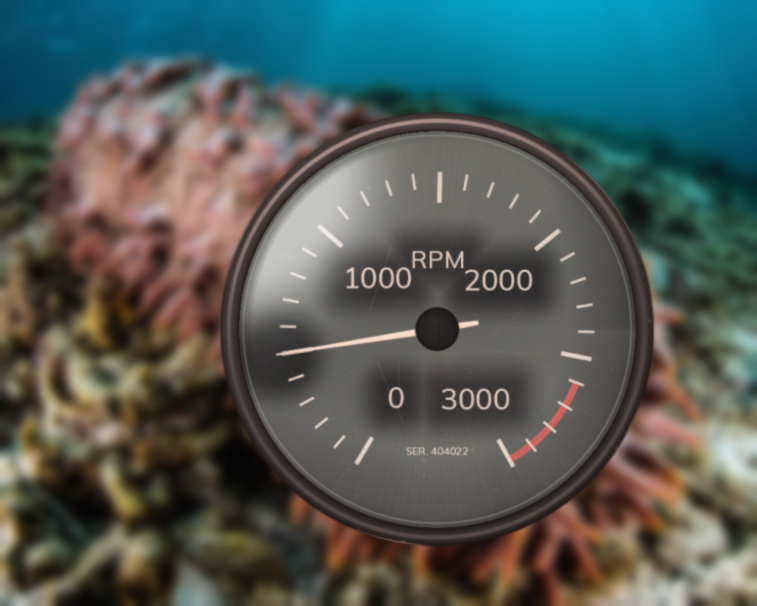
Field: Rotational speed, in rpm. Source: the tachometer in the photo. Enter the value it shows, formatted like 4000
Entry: 500
